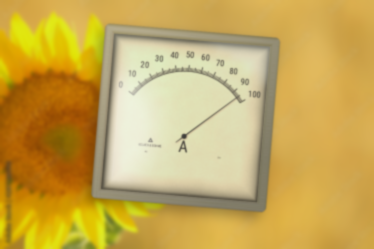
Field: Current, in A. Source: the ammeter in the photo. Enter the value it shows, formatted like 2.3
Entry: 95
